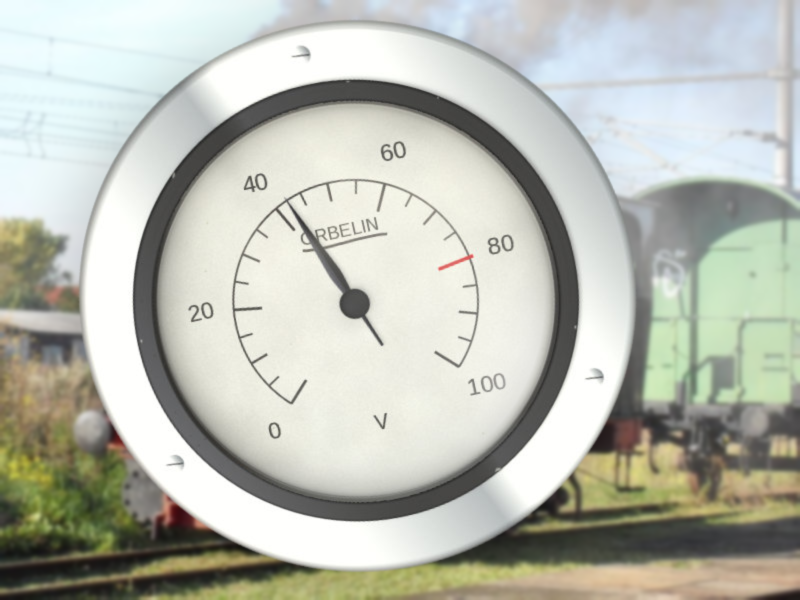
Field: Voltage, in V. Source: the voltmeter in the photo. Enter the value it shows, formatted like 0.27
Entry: 42.5
